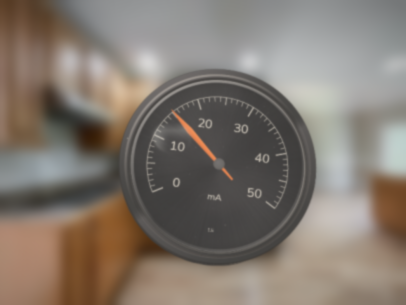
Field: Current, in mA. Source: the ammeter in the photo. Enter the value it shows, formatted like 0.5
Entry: 15
